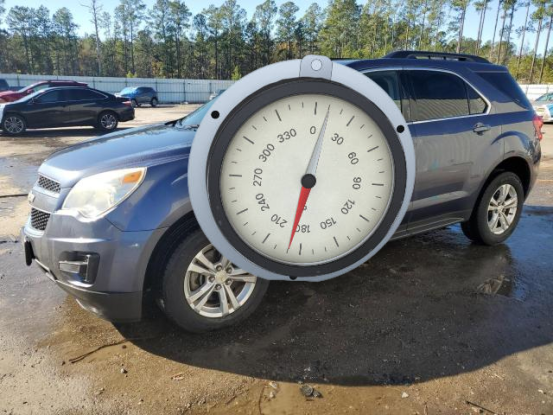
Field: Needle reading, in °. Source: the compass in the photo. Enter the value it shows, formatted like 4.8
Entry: 190
